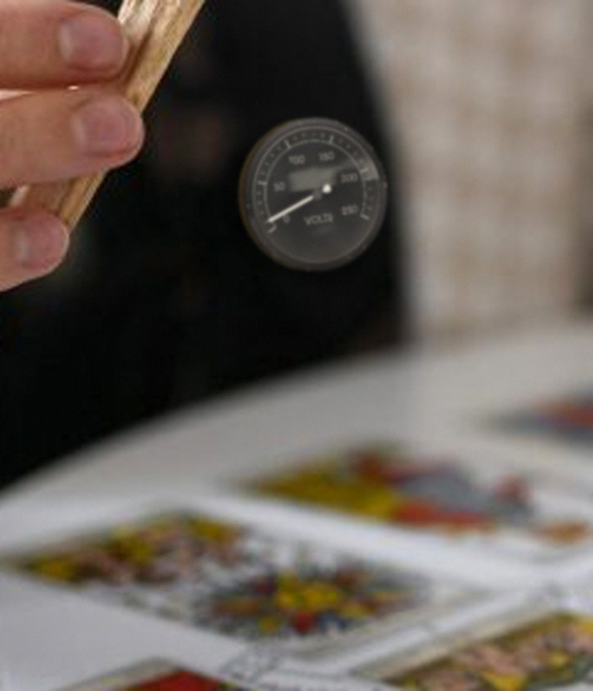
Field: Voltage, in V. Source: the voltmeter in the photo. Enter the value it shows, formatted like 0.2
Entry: 10
